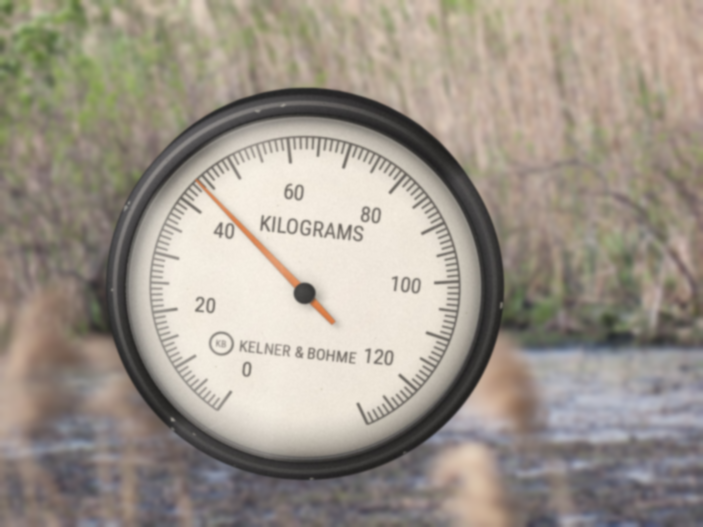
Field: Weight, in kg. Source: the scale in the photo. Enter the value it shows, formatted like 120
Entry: 44
